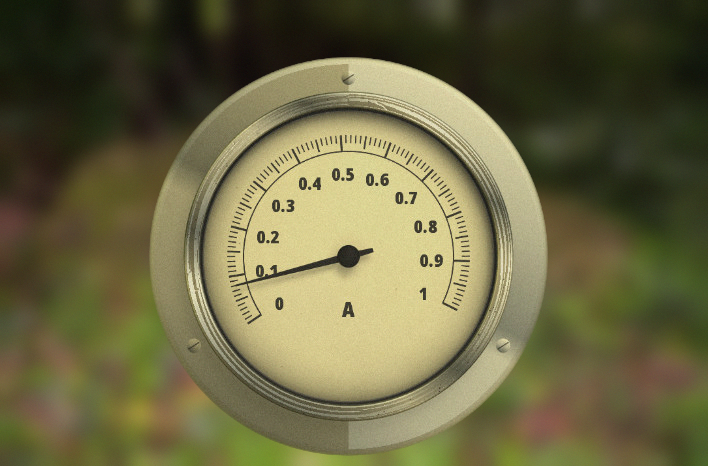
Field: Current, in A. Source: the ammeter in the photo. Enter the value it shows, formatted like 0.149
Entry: 0.08
